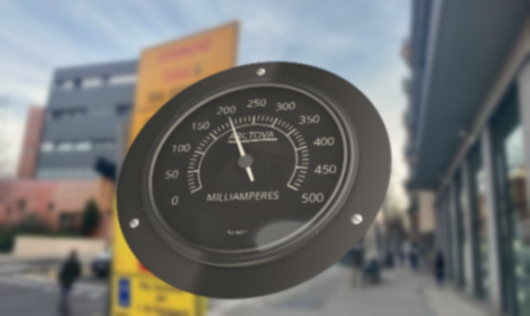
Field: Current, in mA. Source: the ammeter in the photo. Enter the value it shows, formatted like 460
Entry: 200
